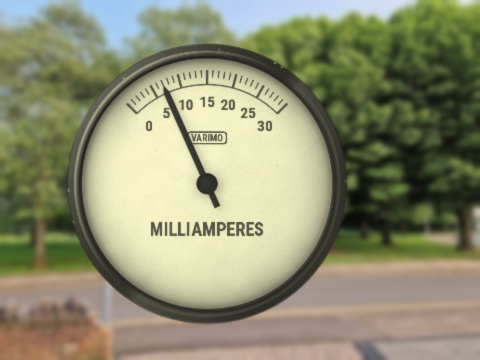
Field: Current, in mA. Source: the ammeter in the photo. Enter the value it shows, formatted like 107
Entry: 7
